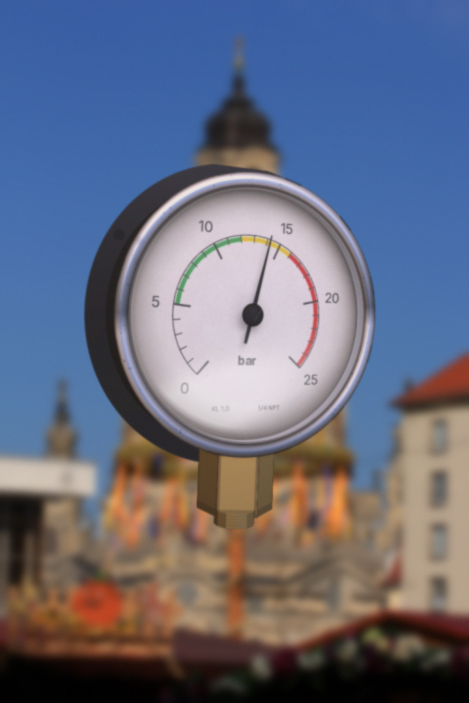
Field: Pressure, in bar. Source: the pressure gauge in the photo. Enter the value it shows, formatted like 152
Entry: 14
